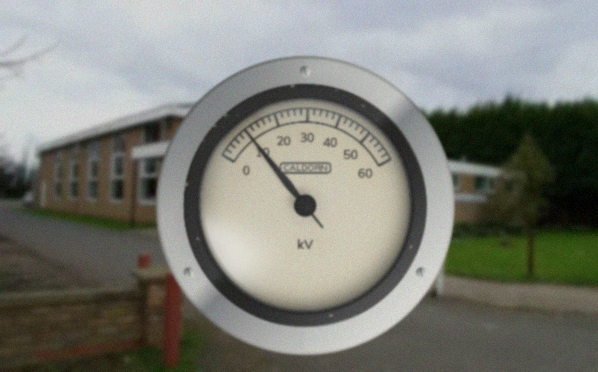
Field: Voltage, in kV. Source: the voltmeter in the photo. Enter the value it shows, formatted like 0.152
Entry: 10
